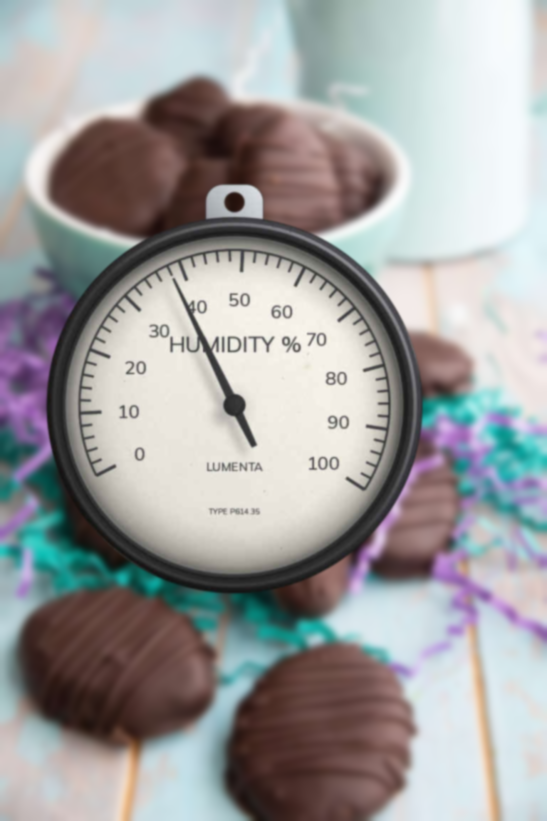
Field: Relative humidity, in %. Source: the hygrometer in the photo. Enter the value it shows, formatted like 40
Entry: 38
